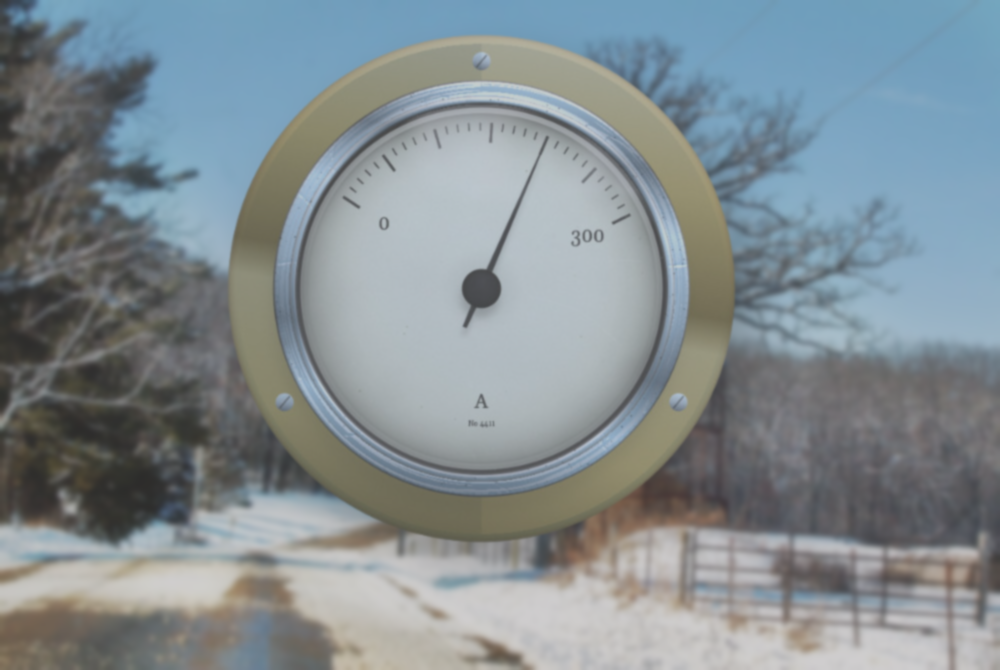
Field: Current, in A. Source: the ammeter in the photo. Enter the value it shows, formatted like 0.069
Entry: 200
